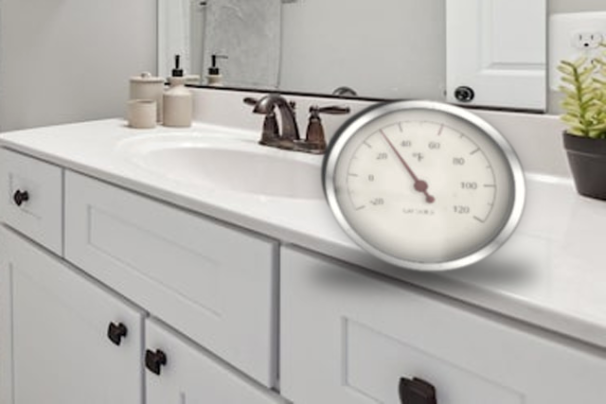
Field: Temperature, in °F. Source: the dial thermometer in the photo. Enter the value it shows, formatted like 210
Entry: 30
